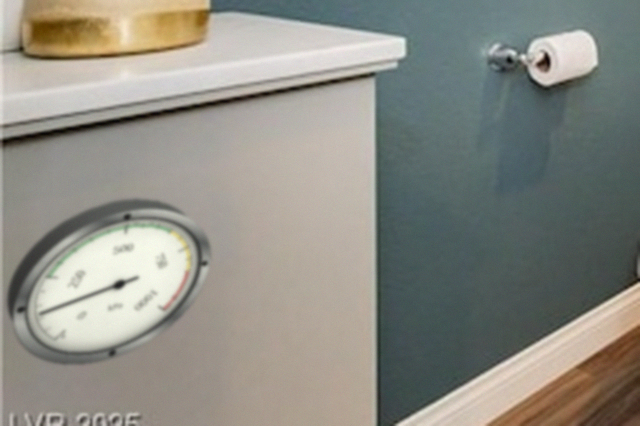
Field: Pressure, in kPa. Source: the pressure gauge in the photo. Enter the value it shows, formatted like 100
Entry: 125
